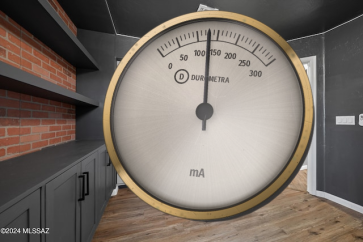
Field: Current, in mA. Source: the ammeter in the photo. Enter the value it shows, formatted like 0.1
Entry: 130
